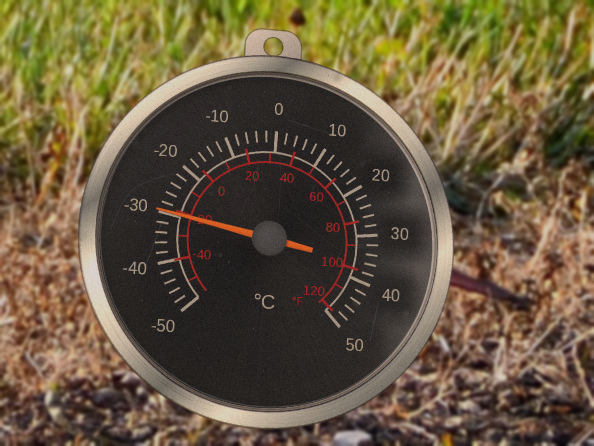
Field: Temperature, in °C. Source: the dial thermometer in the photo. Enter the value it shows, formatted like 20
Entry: -30
